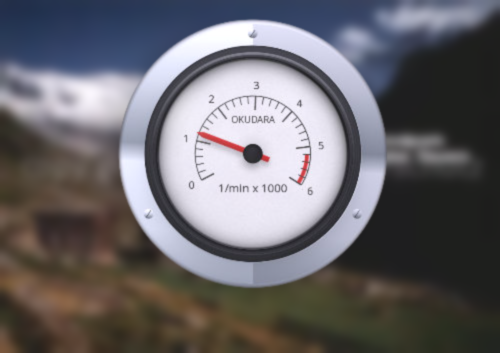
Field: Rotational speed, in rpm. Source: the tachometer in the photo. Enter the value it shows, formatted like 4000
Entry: 1200
